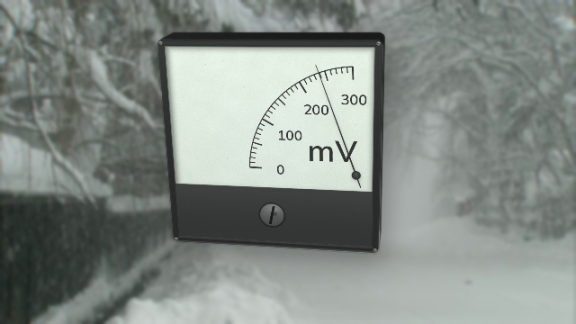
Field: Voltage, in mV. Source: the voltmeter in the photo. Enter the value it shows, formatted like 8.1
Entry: 240
